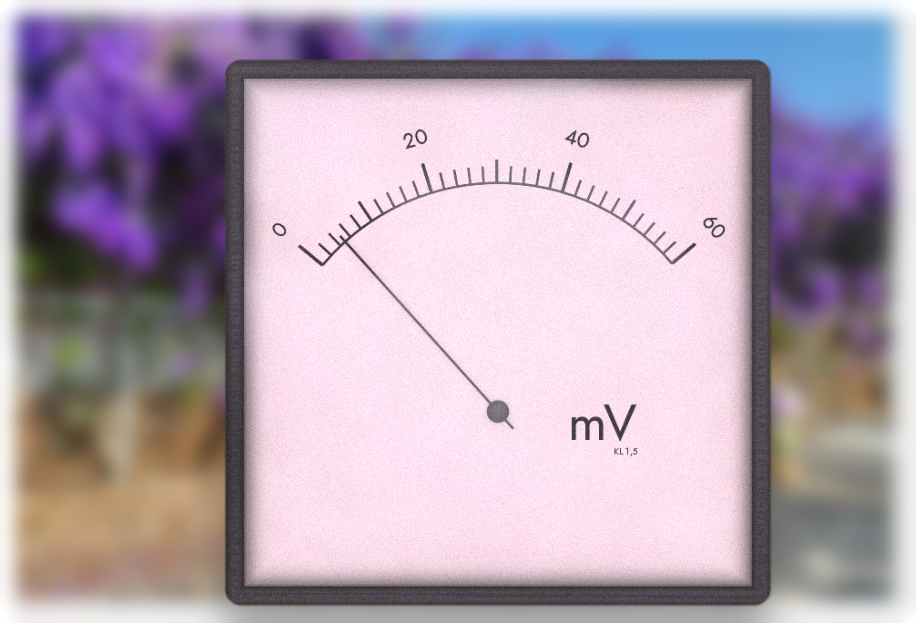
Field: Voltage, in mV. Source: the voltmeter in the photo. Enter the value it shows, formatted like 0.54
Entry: 5
